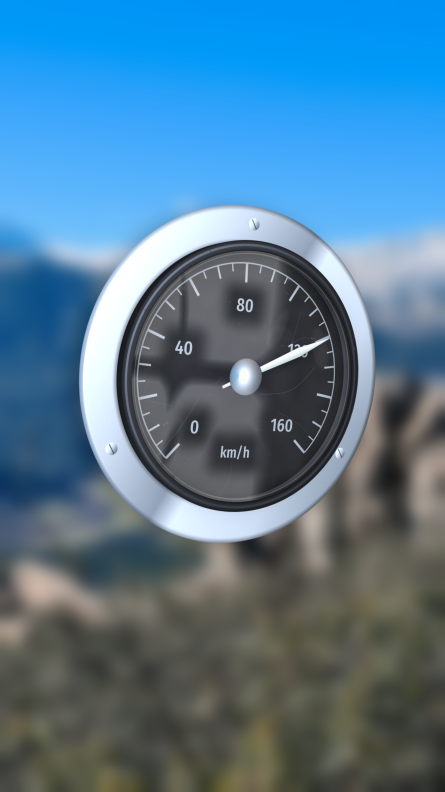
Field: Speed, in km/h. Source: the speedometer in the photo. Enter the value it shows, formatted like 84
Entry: 120
